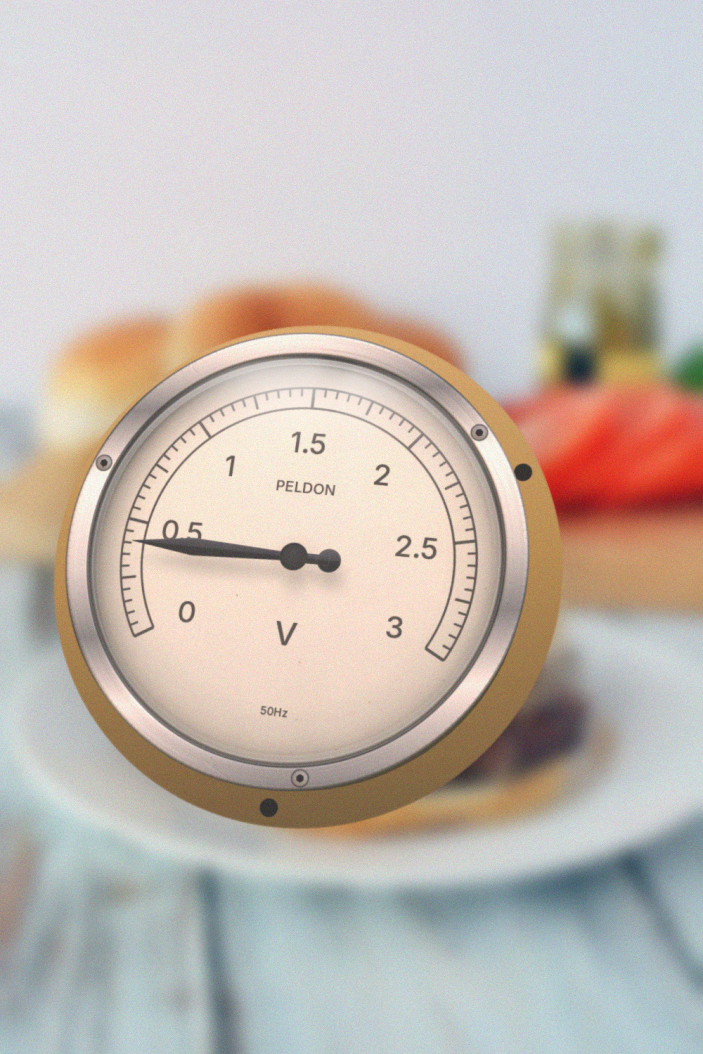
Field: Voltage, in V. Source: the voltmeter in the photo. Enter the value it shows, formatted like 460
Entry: 0.4
